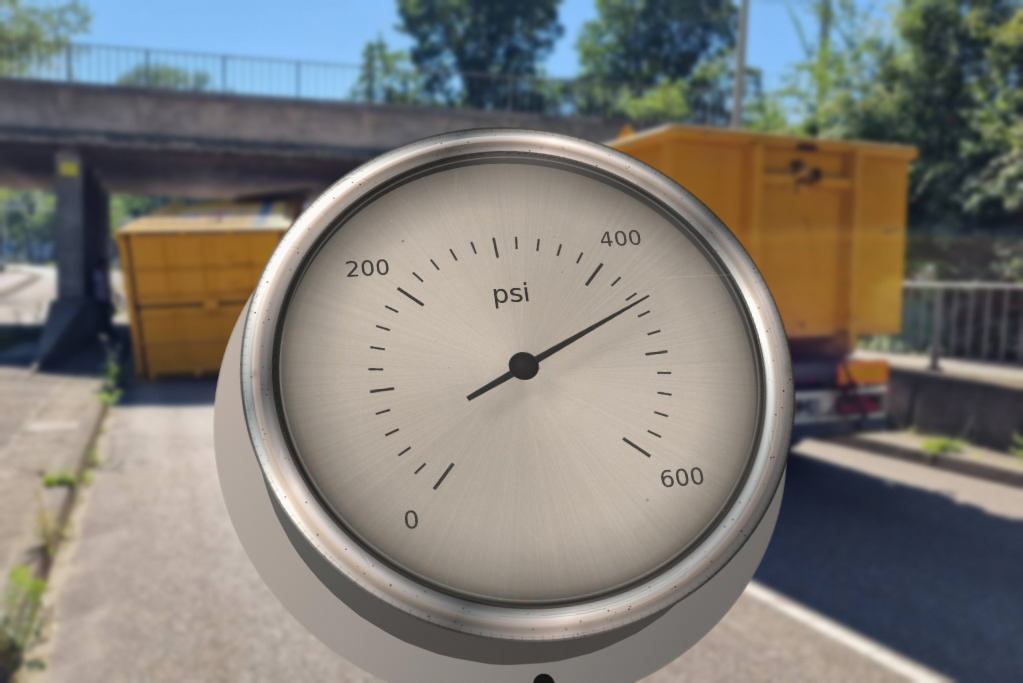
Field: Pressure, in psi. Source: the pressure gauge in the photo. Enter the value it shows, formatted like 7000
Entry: 450
